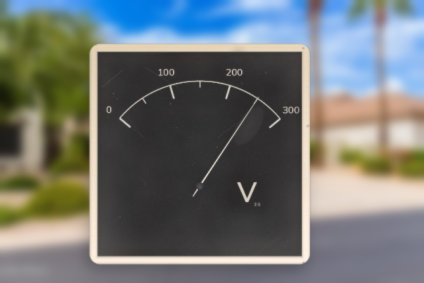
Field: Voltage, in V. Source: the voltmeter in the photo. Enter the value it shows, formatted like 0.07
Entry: 250
